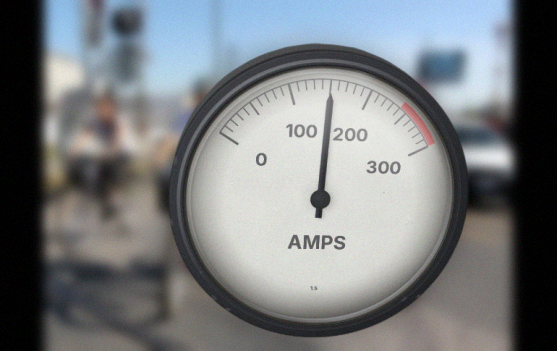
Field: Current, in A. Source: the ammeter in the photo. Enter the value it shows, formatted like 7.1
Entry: 150
